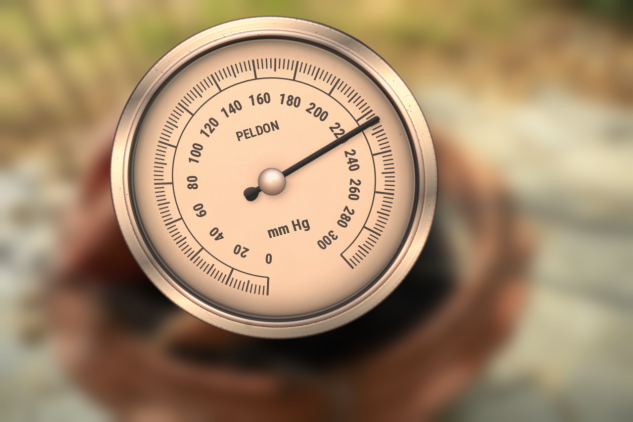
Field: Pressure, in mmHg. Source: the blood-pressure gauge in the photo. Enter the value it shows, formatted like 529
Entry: 224
